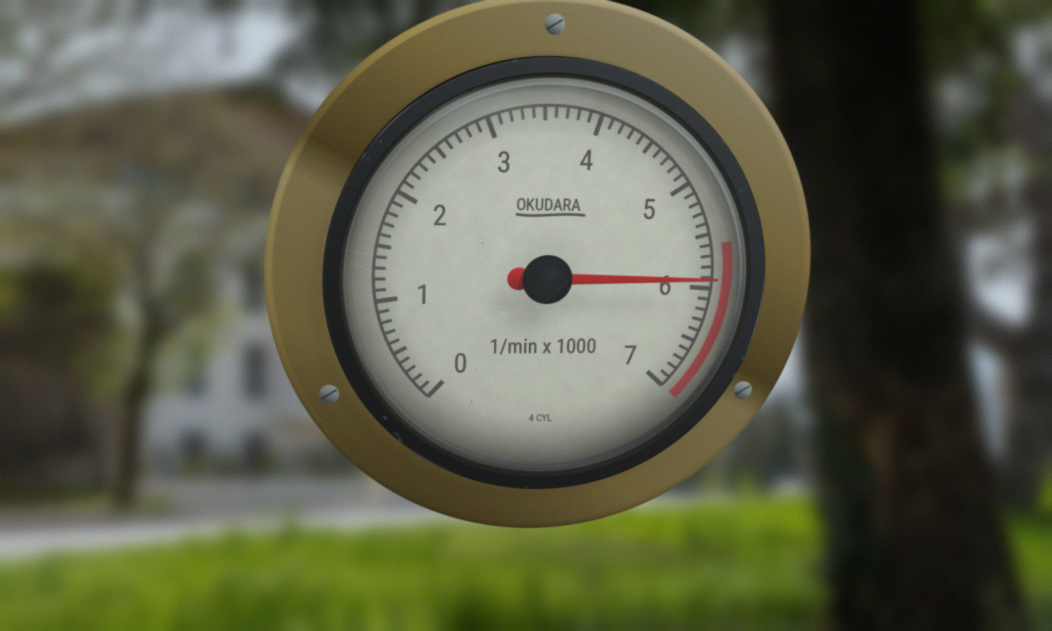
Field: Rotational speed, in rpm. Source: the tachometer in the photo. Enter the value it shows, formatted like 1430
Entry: 5900
